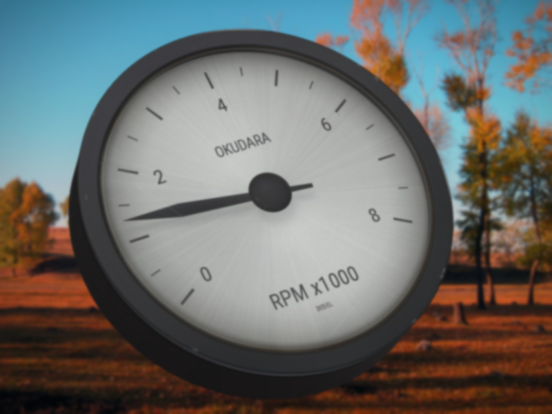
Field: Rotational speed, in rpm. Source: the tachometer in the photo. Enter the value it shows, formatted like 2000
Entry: 1250
